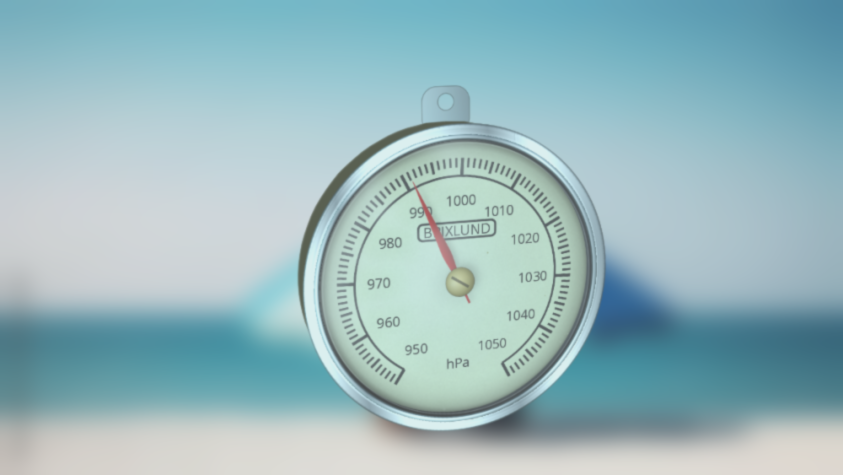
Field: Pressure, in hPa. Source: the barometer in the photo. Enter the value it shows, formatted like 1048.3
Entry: 991
